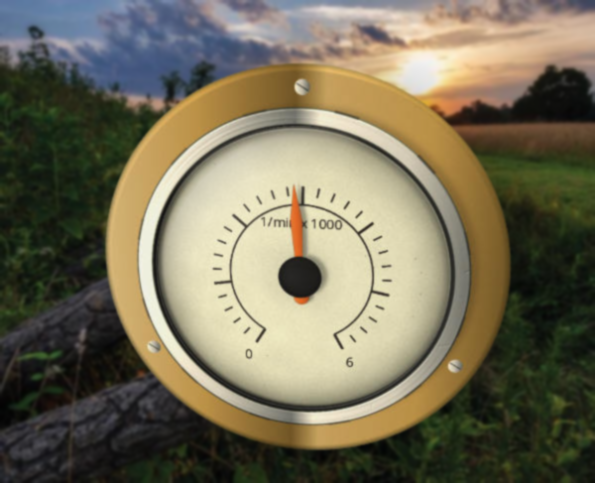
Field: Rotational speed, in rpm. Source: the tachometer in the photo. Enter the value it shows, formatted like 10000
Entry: 2900
